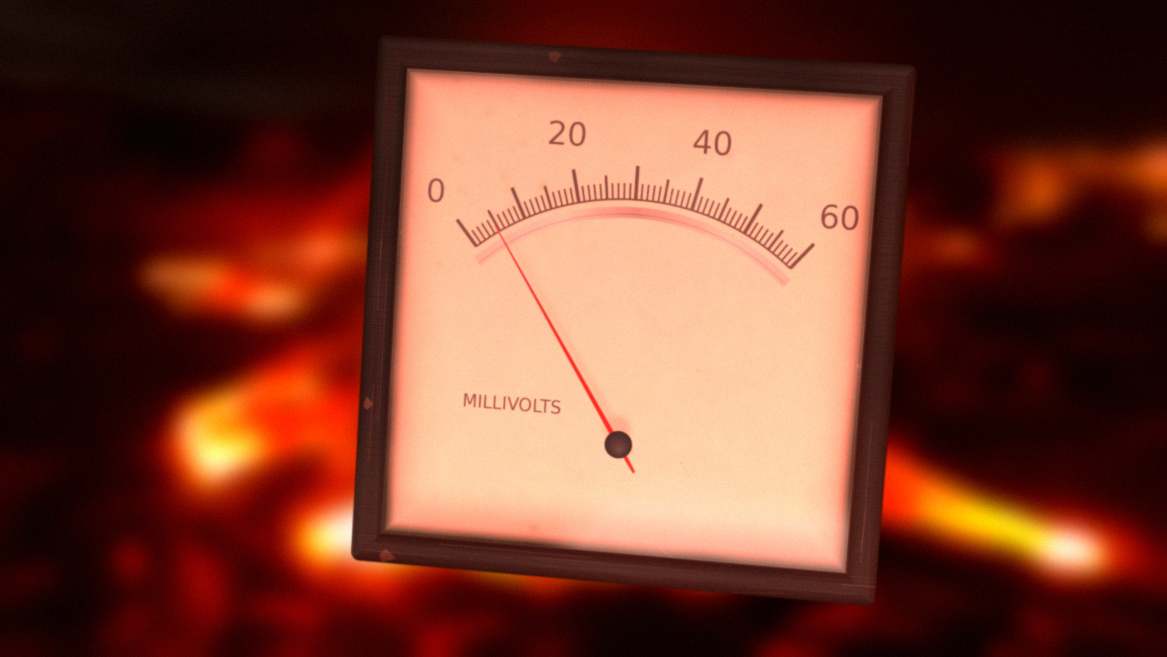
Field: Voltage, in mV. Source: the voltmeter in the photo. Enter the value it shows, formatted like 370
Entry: 5
